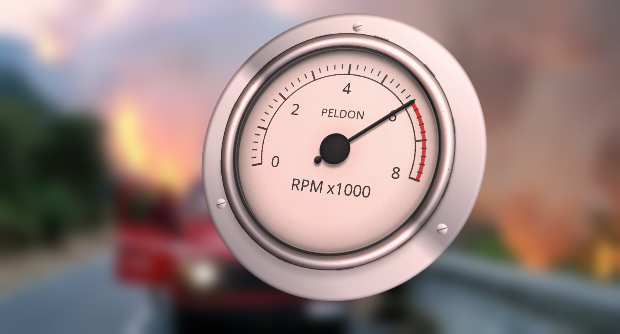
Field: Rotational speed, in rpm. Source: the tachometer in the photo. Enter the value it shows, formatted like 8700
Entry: 6000
